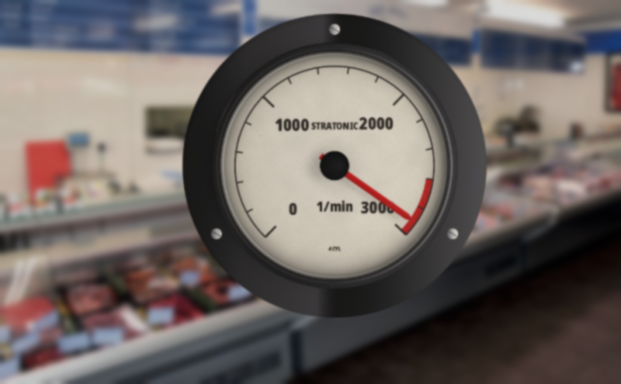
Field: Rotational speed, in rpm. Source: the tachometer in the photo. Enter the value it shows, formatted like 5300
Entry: 2900
